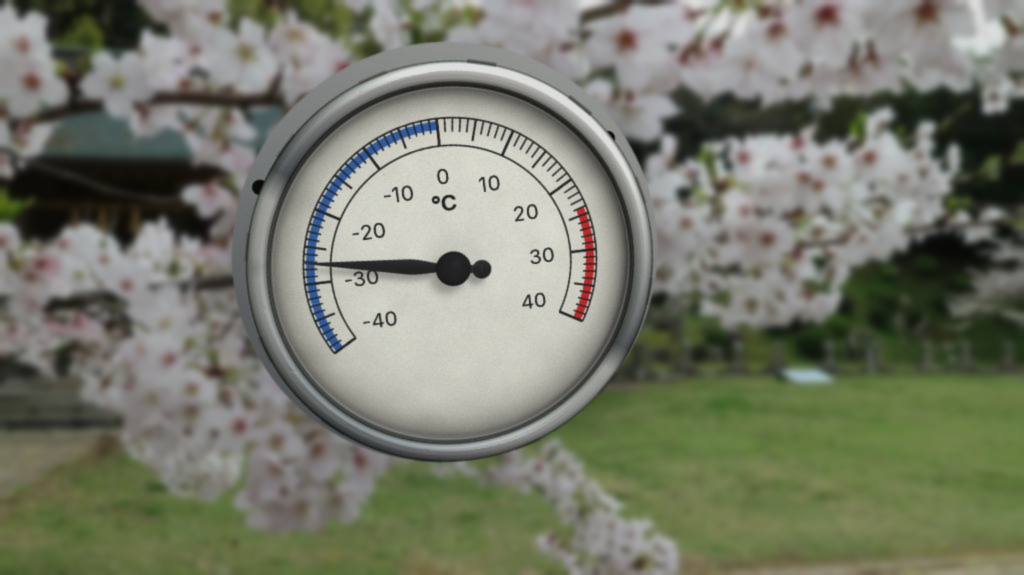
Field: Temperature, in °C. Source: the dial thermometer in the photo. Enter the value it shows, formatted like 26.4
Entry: -27
